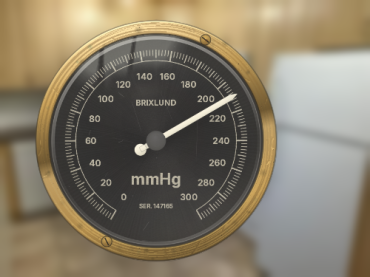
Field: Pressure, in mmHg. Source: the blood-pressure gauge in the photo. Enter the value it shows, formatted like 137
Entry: 210
